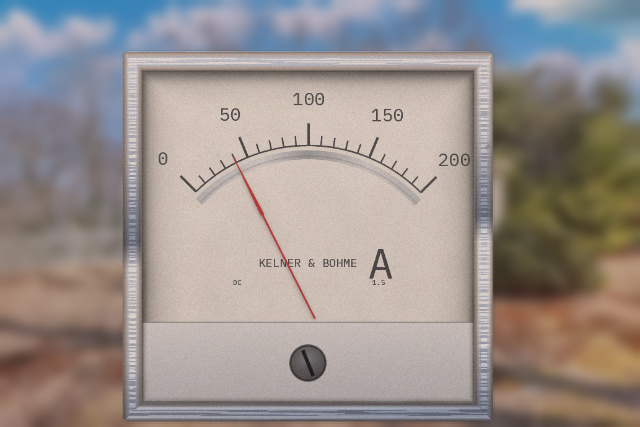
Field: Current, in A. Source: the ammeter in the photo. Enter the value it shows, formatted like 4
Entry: 40
